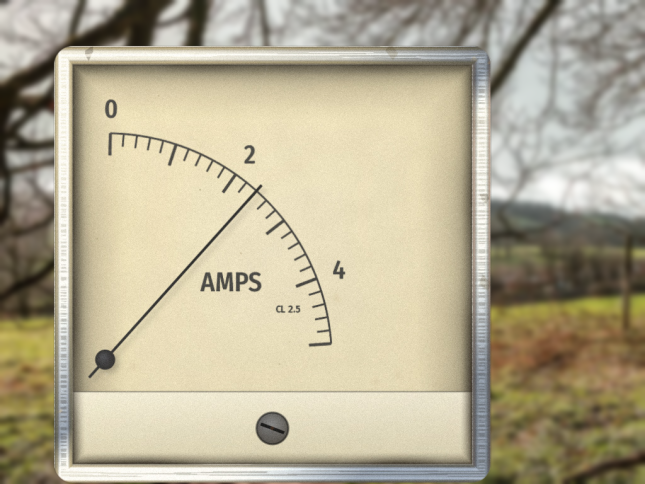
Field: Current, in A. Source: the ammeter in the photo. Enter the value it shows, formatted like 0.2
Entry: 2.4
